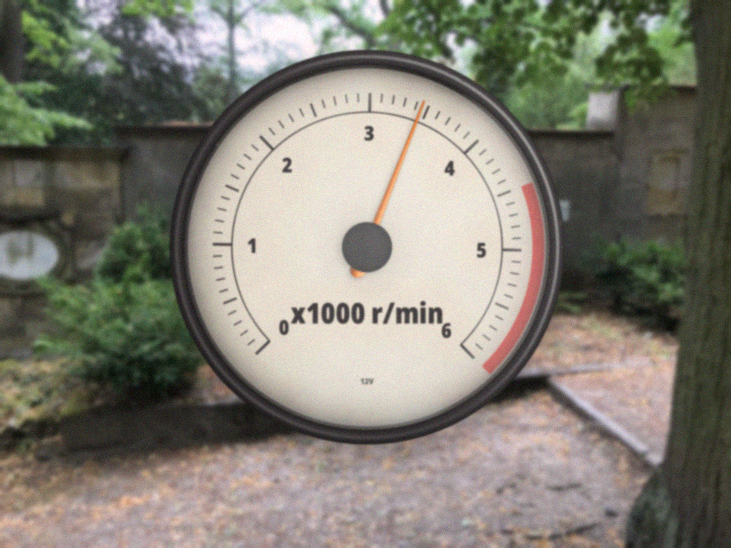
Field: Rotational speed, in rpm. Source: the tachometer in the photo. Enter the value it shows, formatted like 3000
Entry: 3450
